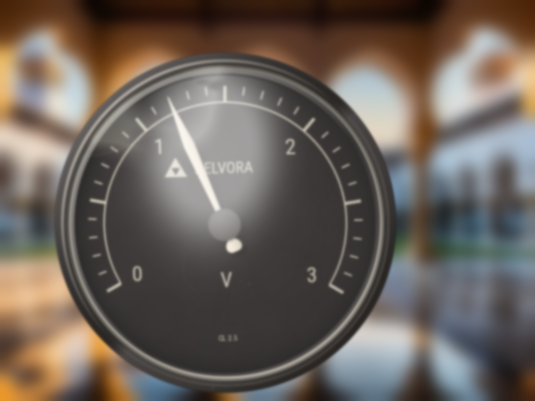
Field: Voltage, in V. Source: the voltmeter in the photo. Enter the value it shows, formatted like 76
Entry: 1.2
